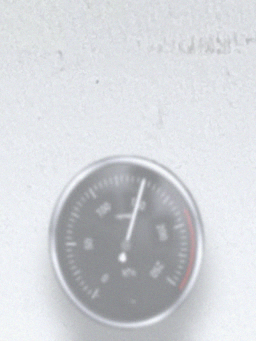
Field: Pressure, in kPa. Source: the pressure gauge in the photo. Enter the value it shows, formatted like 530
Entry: 150
